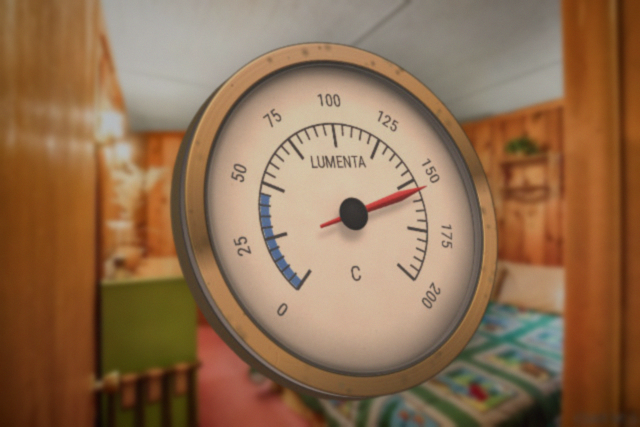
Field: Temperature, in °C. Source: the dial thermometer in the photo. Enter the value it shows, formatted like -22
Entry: 155
